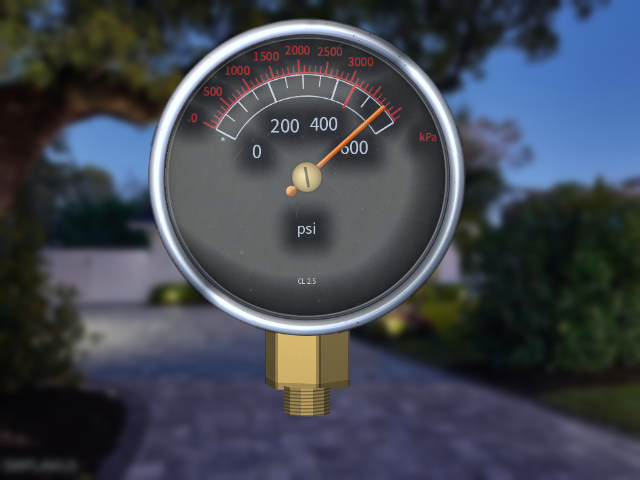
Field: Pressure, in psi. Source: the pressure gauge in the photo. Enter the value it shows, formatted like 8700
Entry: 550
